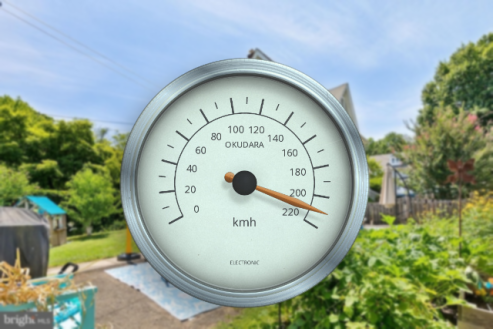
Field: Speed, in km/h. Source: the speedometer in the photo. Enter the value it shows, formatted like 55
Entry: 210
